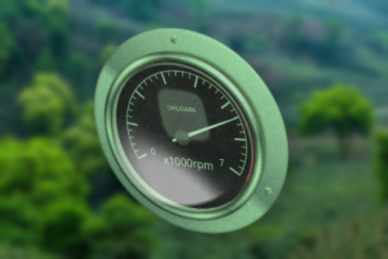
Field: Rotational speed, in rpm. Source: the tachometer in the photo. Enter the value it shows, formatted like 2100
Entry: 5400
